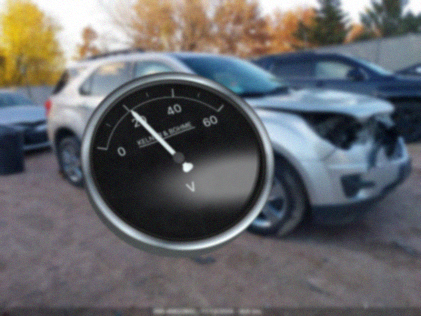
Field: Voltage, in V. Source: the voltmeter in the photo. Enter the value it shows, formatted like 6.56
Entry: 20
